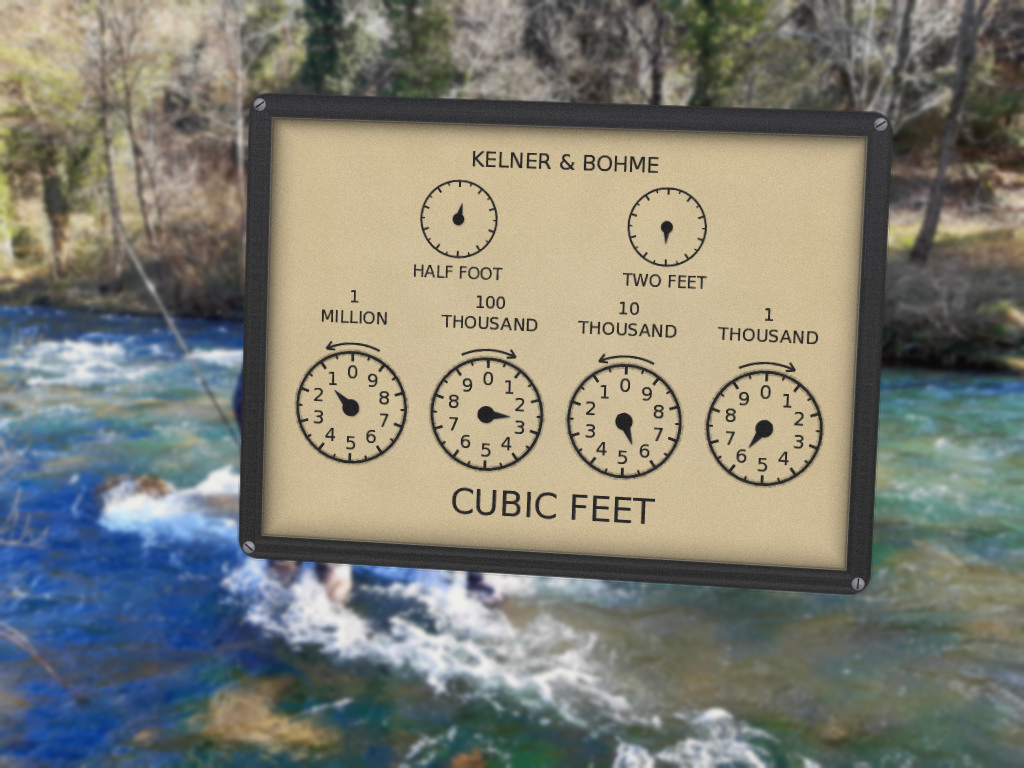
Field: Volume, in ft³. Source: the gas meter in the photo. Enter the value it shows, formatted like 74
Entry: 125600
